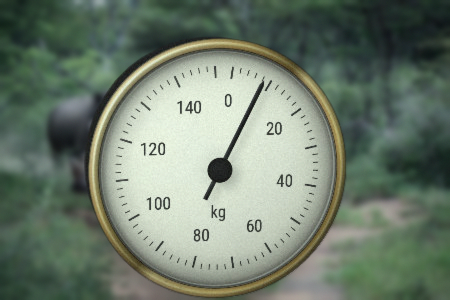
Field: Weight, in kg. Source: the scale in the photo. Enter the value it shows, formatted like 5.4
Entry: 8
